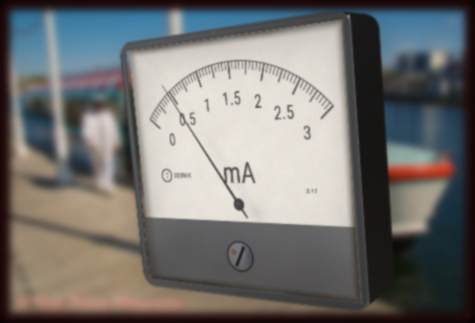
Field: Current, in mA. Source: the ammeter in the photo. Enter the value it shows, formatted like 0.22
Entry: 0.5
